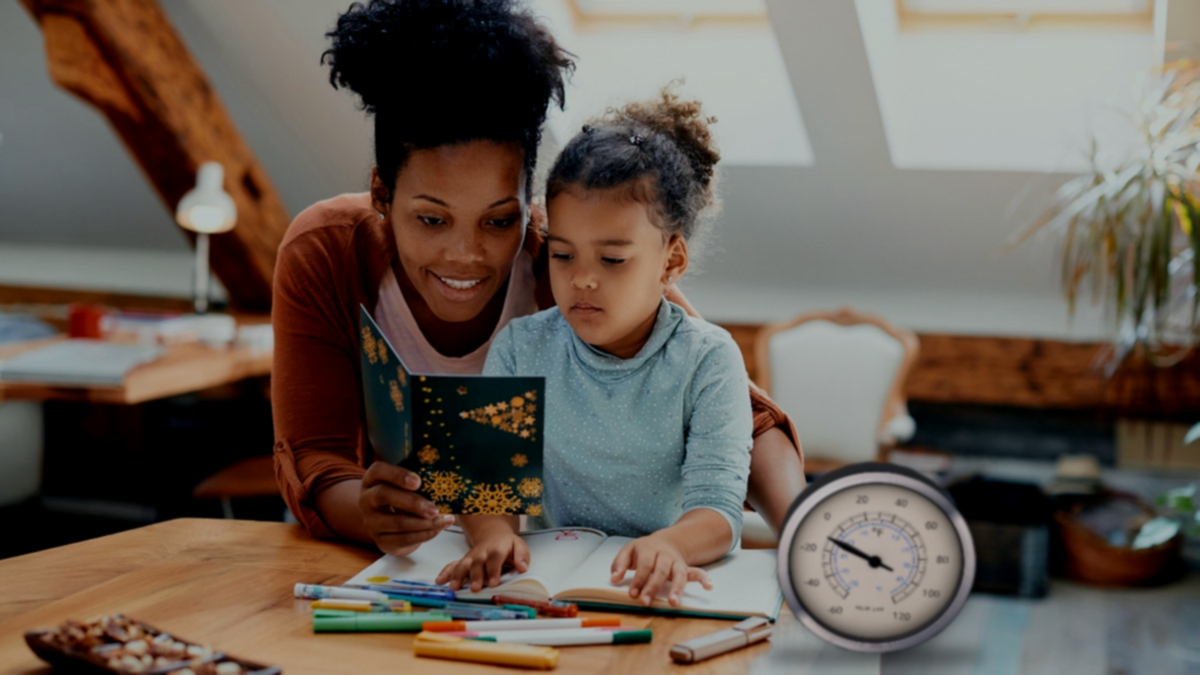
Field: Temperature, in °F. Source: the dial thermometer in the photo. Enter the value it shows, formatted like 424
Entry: -10
